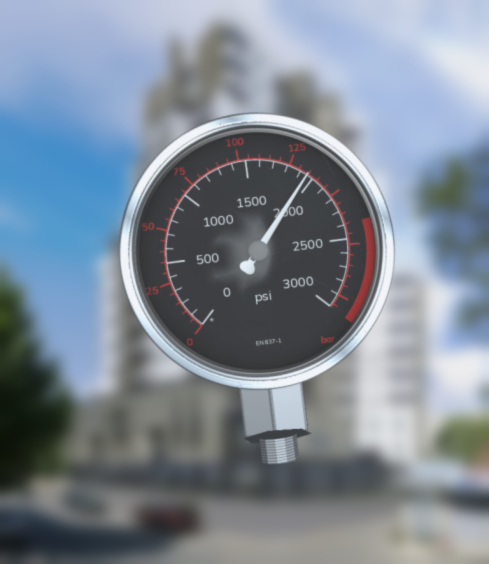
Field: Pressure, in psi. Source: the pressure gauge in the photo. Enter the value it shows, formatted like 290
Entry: 1950
